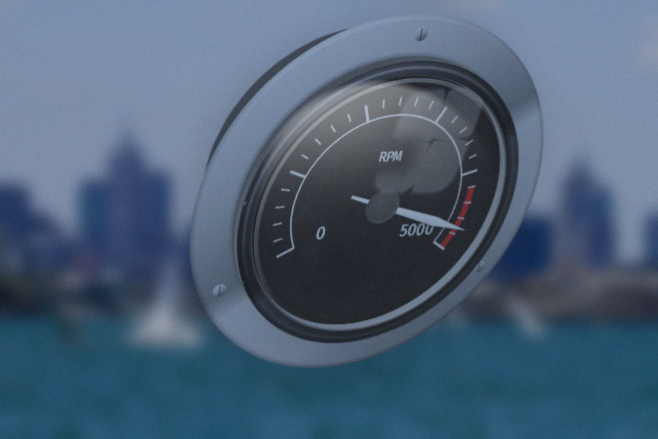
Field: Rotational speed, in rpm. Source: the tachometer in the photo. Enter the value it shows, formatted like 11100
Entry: 4700
